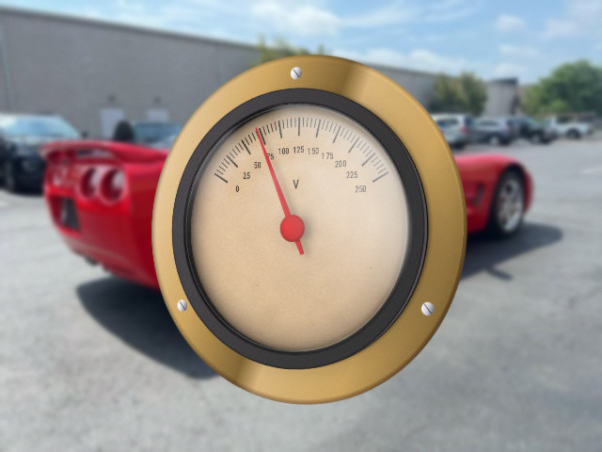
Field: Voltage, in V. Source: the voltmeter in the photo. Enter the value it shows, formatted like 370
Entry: 75
